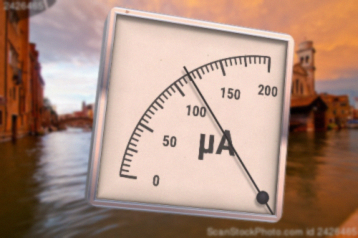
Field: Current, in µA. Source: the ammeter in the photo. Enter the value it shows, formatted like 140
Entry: 115
